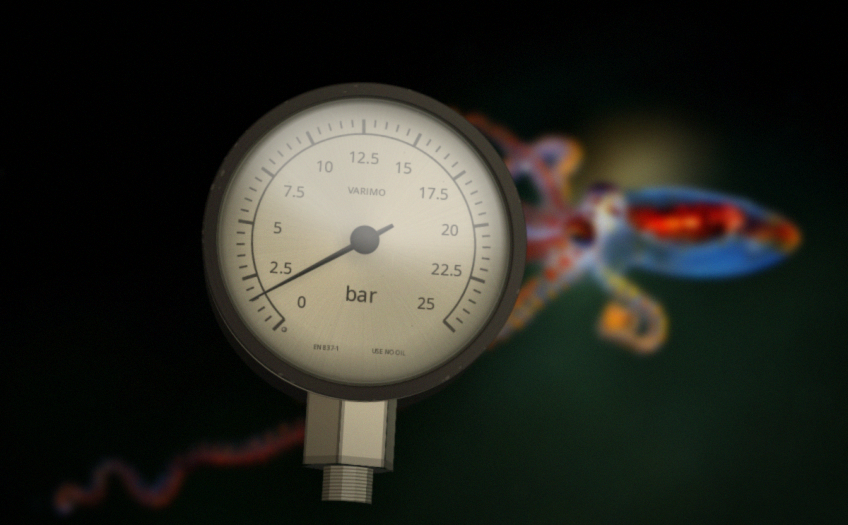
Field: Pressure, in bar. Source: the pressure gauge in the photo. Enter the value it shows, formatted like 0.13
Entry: 1.5
